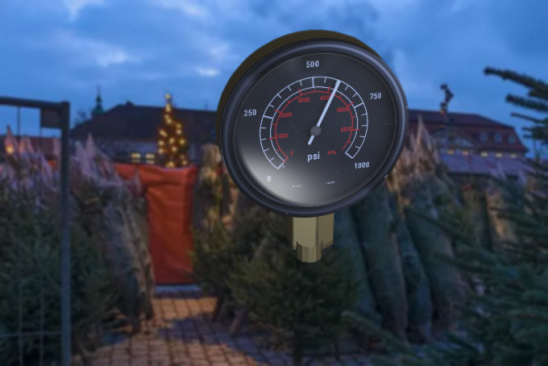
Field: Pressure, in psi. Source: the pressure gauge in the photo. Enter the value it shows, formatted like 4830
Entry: 600
